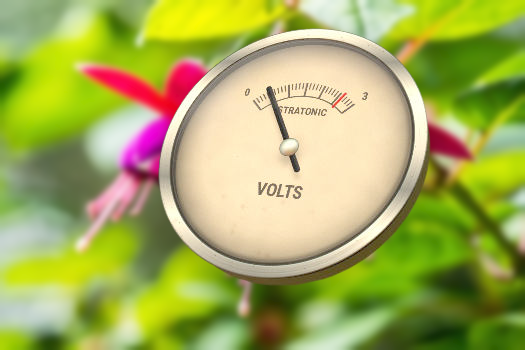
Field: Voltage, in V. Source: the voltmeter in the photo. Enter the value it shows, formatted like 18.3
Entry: 0.5
